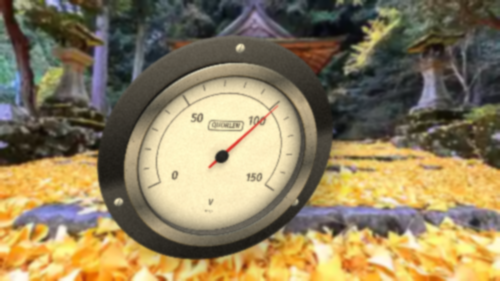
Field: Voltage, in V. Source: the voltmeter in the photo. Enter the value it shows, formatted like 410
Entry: 100
